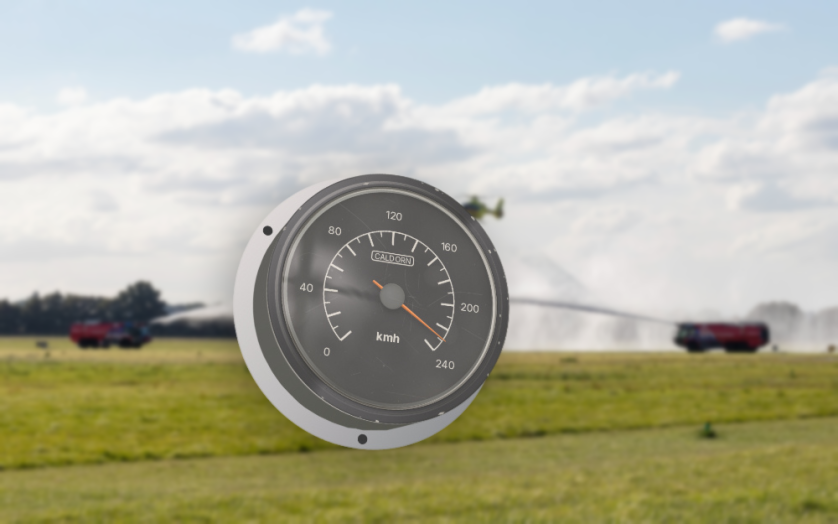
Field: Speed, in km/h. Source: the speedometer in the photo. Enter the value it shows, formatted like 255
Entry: 230
